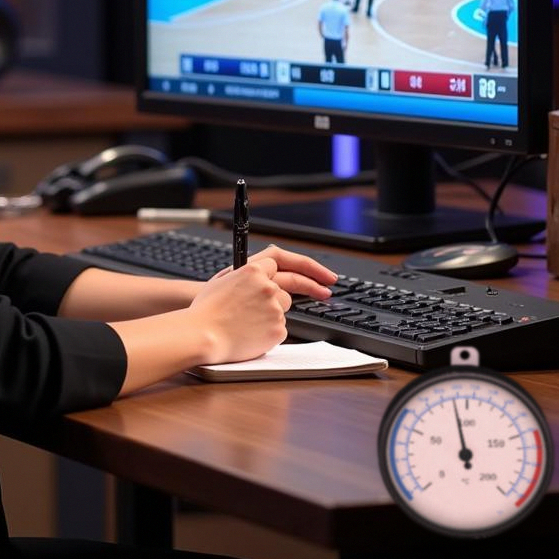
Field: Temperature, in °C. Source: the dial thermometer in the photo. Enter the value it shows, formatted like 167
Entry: 90
